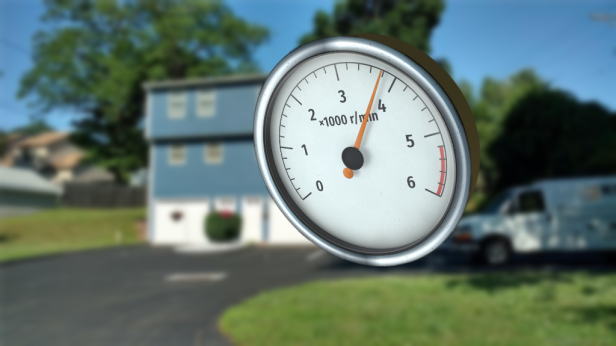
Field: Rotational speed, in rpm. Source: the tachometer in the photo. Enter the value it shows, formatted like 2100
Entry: 3800
